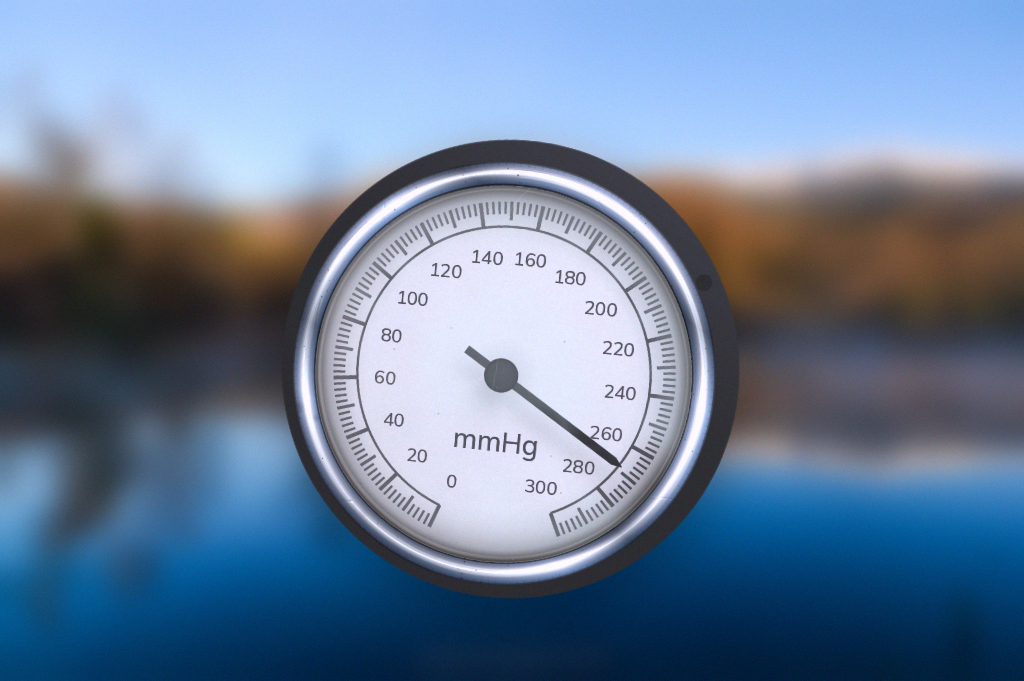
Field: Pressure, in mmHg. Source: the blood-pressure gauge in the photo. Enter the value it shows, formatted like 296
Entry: 268
